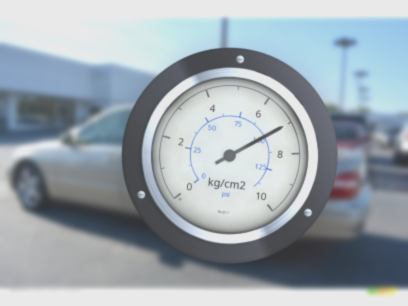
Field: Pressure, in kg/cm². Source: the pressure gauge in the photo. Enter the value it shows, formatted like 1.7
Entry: 7
